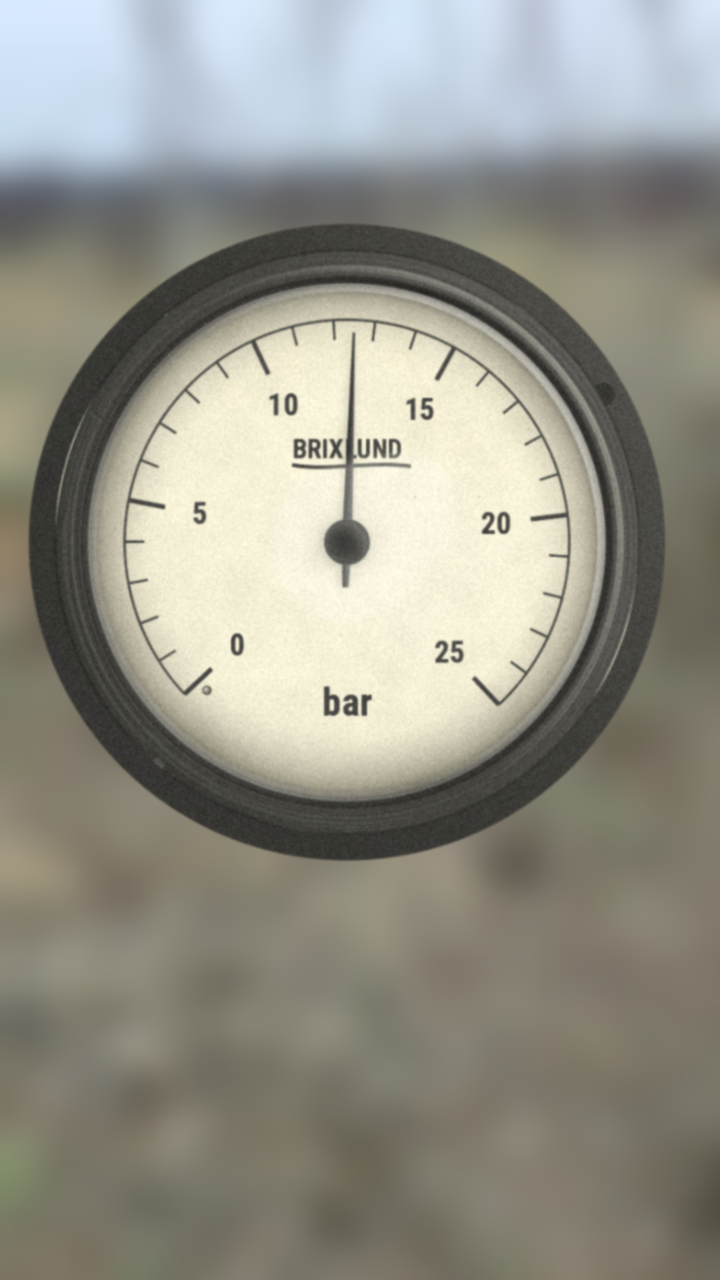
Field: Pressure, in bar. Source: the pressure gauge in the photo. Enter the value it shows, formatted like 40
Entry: 12.5
